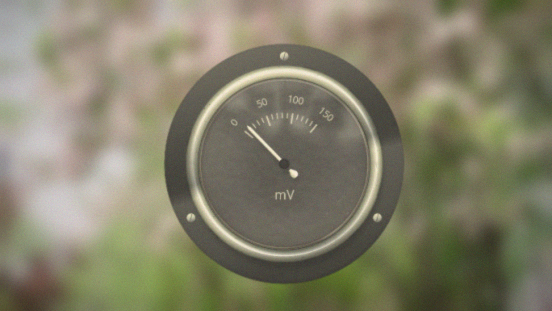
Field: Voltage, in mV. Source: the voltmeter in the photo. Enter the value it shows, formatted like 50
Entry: 10
